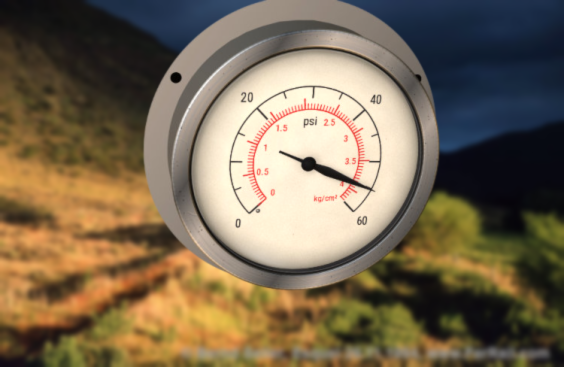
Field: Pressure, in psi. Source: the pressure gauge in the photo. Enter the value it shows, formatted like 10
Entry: 55
